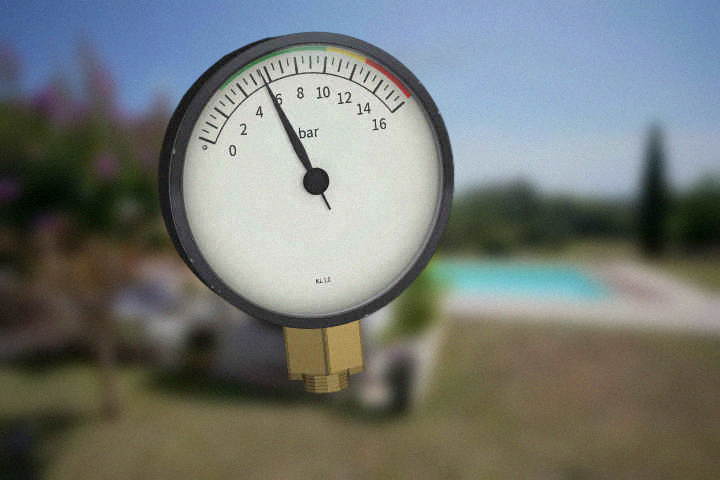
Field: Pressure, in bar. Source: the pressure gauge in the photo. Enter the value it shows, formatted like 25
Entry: 5.5
